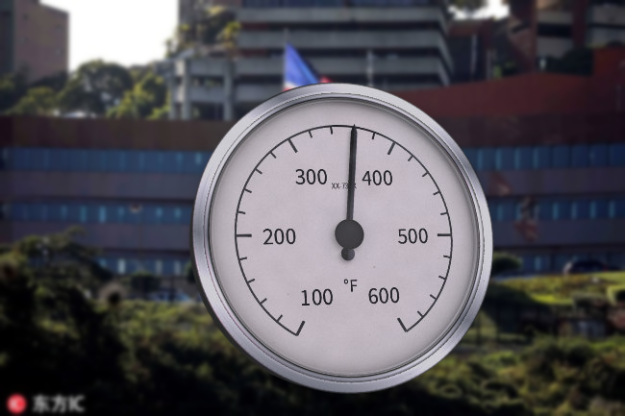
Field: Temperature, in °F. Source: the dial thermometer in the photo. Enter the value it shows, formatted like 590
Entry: 360
